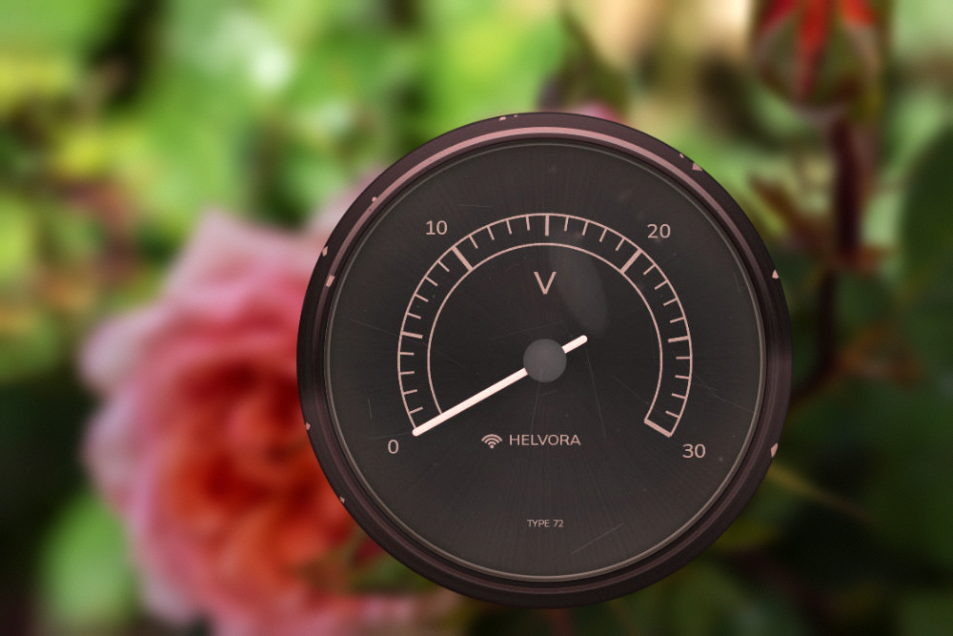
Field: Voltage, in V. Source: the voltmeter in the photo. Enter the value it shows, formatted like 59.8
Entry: 0
